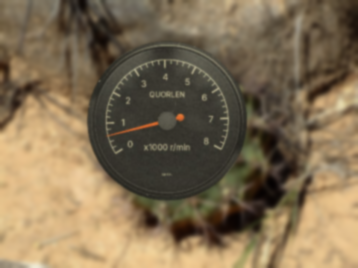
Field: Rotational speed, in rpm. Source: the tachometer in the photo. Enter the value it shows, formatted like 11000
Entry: 600
